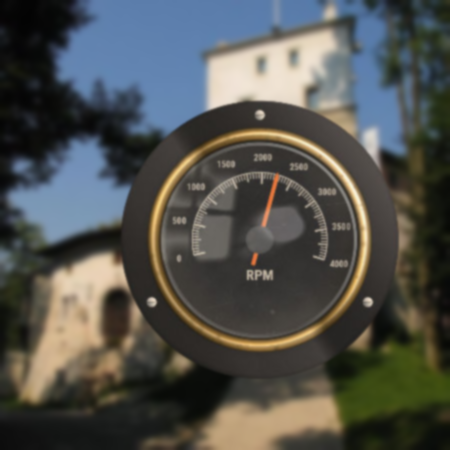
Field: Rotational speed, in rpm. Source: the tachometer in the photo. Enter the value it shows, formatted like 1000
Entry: 2250
